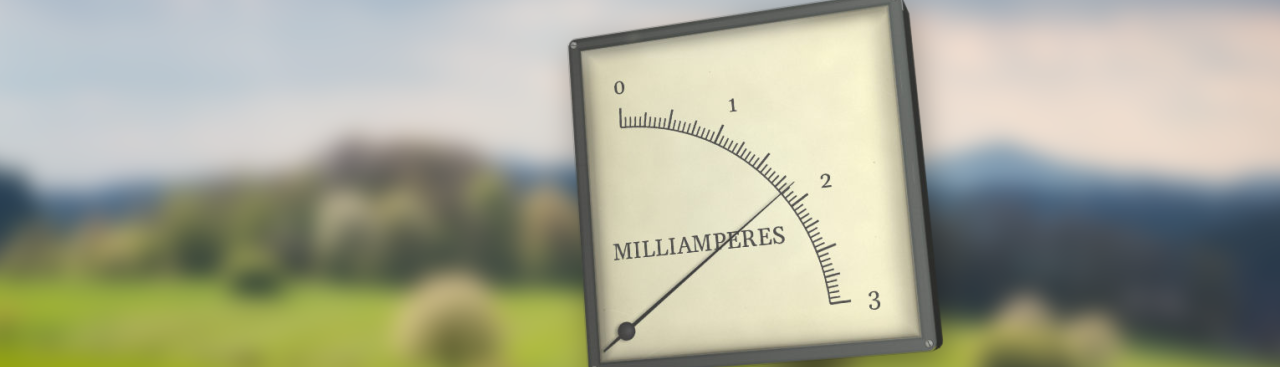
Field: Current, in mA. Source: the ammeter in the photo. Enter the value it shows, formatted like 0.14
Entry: 1.85
